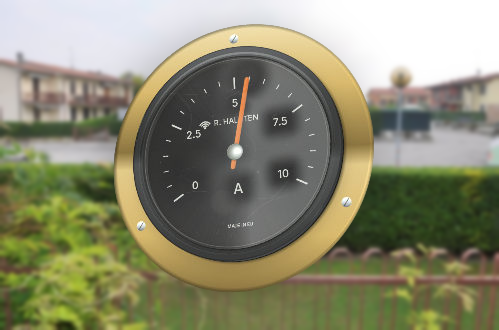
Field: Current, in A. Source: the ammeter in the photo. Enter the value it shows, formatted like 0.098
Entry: 5.5
